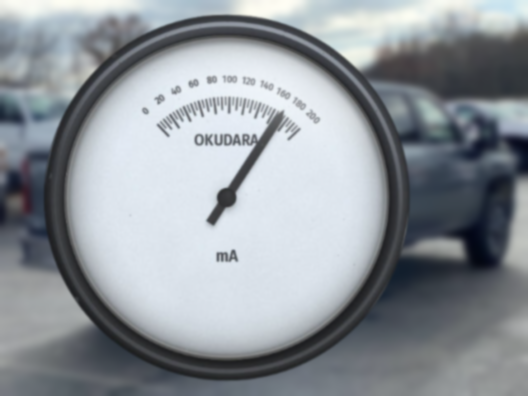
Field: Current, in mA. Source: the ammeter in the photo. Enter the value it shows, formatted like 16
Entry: 170
